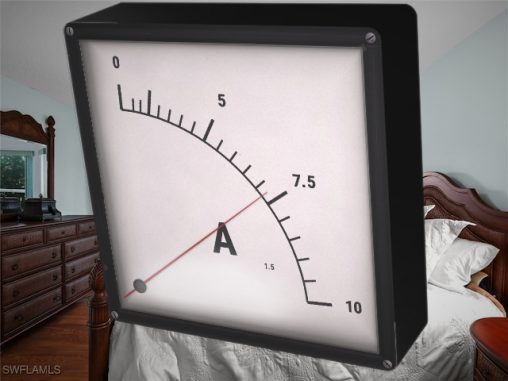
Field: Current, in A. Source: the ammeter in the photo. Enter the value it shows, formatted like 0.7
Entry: 7.25
